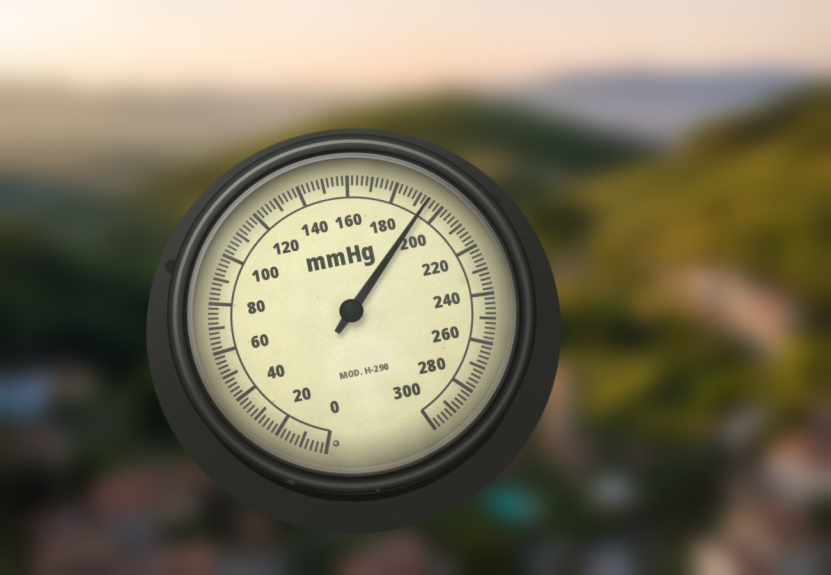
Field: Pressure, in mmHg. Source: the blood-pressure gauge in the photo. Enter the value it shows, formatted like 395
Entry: 194
